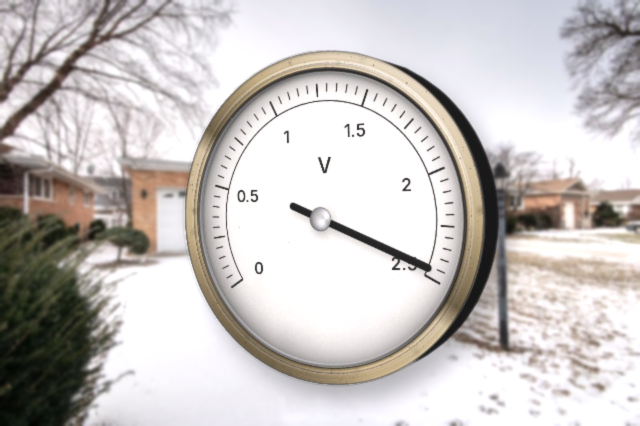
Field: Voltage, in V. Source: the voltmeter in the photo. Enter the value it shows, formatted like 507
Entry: 2.45
